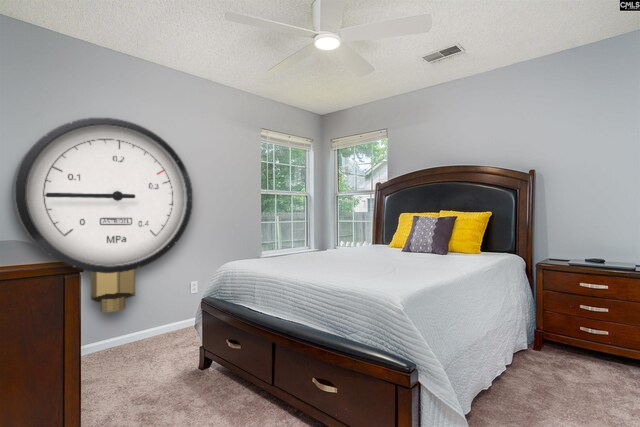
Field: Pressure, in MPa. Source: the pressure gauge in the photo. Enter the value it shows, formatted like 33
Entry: 0.06
